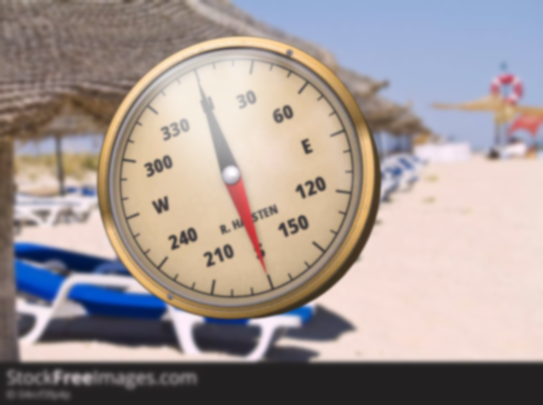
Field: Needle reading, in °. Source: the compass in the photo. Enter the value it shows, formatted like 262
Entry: 180
